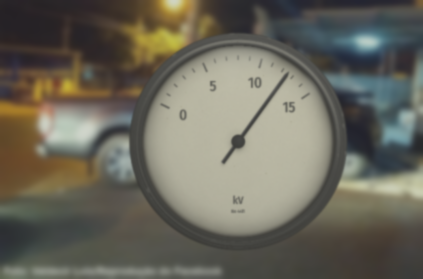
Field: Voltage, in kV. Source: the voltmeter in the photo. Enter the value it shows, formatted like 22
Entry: 12.5
